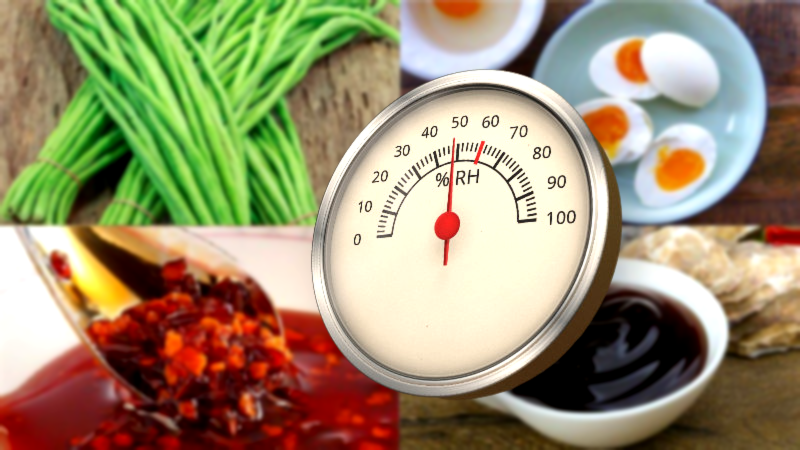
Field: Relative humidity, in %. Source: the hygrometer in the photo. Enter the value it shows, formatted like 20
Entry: 50
